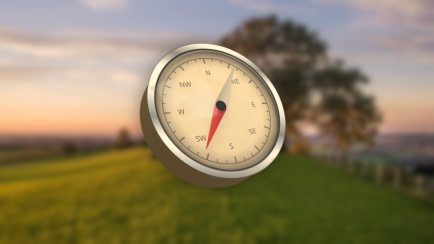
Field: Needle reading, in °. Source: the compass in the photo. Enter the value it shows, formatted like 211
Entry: 215
